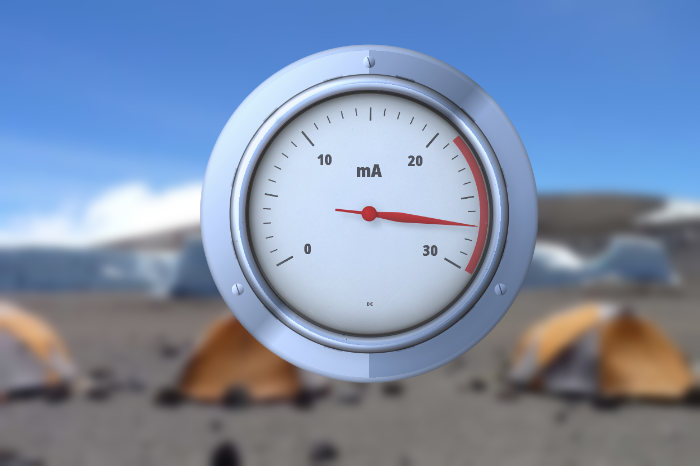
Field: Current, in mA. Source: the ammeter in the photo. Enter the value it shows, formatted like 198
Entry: 27
